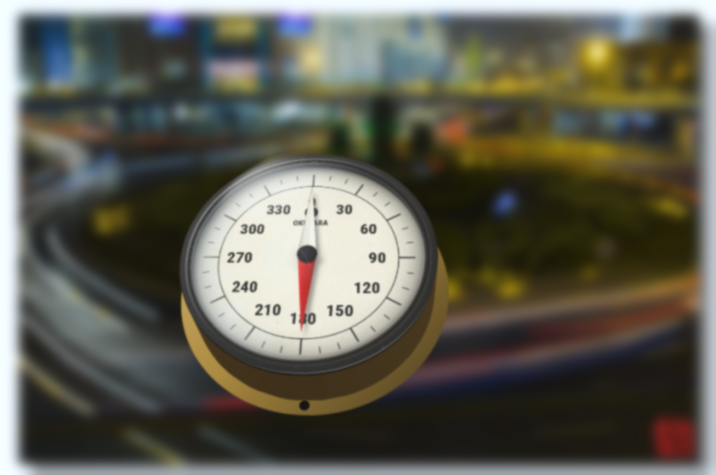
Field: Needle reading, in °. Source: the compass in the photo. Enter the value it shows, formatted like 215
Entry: 180
